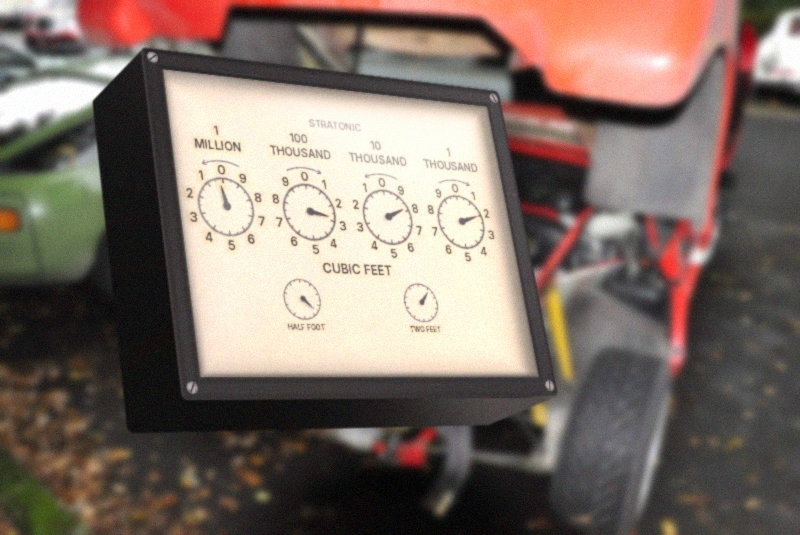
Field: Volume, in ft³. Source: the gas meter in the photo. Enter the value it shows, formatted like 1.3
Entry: 28200
